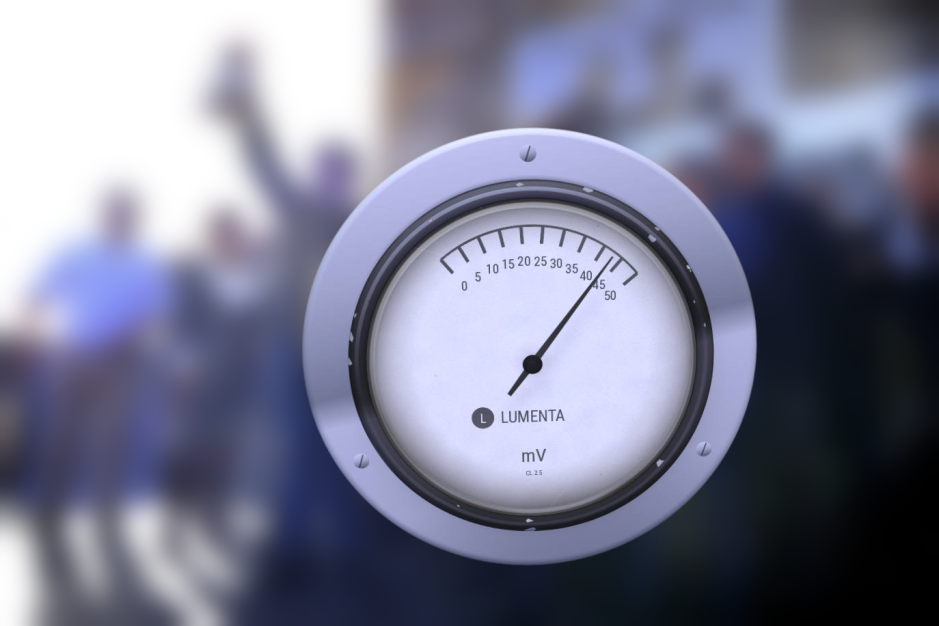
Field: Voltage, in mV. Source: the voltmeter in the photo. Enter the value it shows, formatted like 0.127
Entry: 42.5
